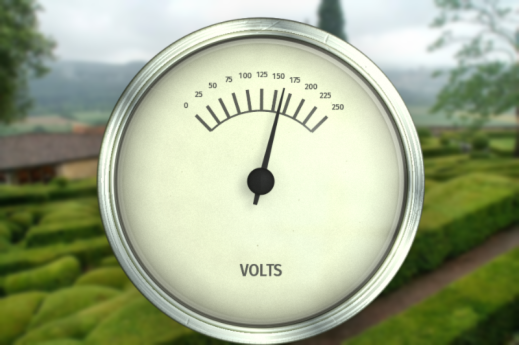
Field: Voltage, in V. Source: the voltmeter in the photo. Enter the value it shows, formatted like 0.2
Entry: 162.5
